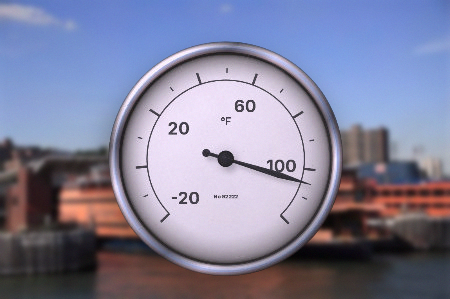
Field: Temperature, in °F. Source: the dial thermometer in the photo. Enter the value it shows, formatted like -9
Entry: 105
